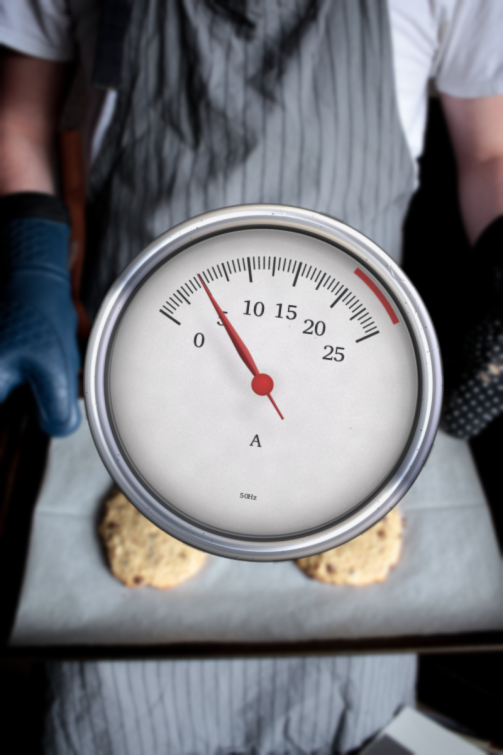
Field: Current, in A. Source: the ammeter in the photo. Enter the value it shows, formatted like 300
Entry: 5
